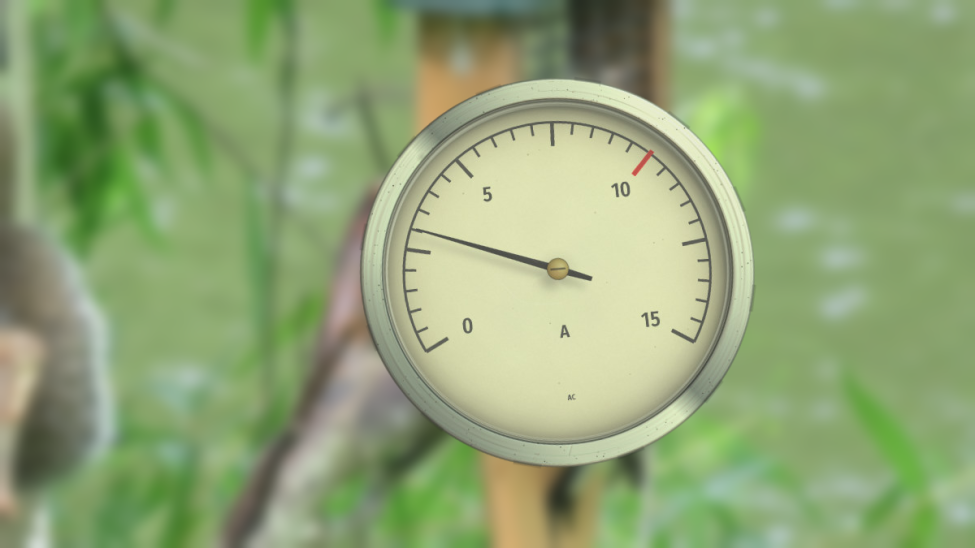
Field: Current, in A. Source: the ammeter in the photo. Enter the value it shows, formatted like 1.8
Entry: 3
